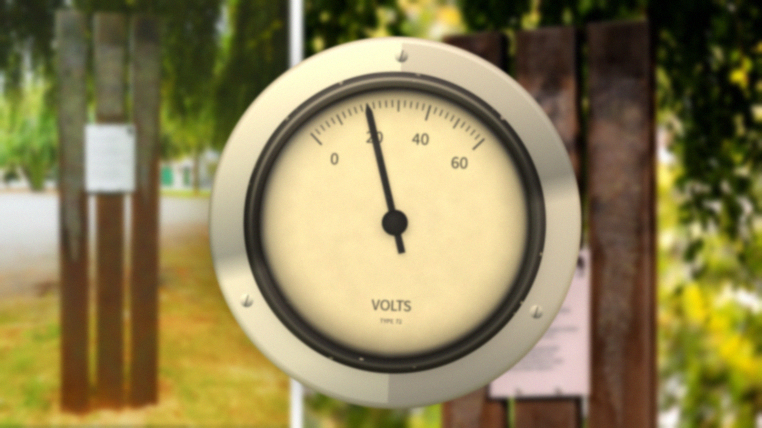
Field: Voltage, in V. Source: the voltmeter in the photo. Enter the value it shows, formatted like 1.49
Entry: 20
